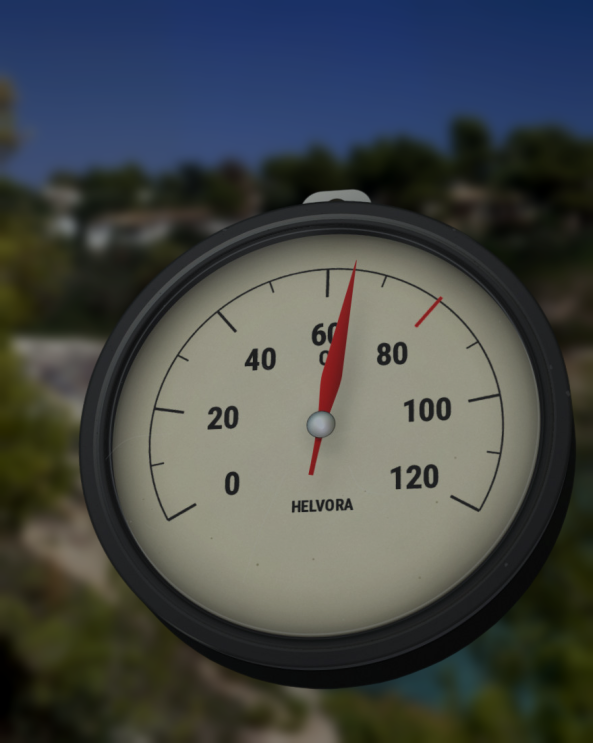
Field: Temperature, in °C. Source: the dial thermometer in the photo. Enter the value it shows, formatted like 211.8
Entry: 65
